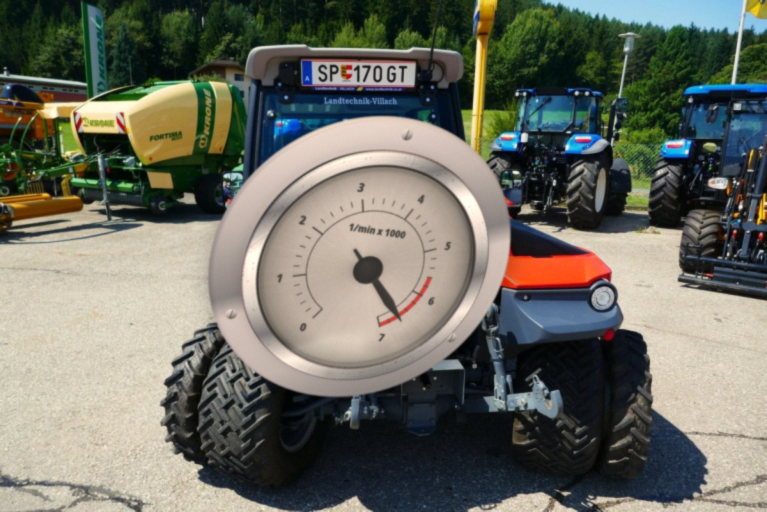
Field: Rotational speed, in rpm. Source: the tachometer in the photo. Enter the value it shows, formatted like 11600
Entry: 6600
